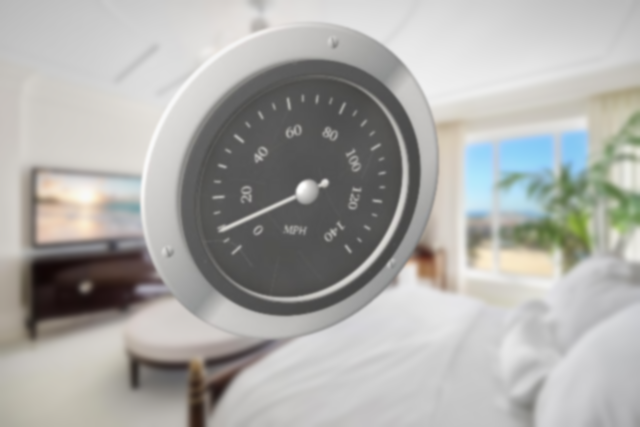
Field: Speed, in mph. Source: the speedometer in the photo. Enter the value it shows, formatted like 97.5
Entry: 10
